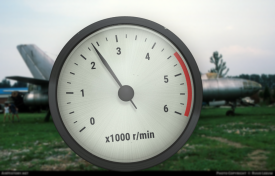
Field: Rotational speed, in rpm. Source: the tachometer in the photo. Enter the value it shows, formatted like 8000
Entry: 2375
